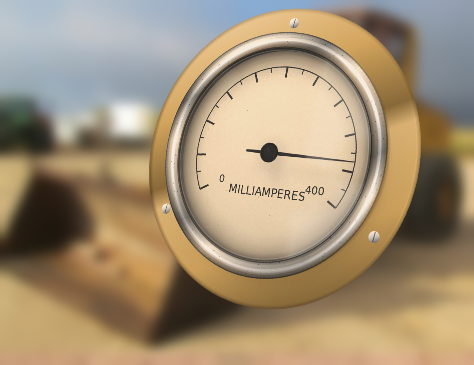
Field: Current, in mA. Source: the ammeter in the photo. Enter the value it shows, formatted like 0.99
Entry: 350
